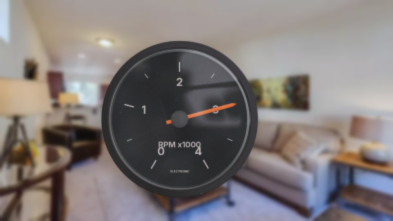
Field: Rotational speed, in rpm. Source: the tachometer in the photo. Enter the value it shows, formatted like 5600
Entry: 3000
